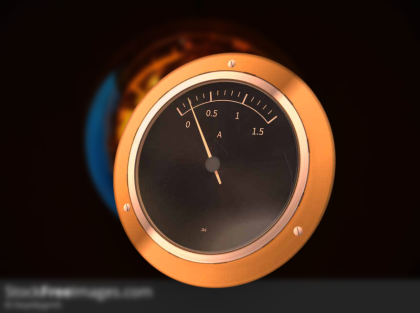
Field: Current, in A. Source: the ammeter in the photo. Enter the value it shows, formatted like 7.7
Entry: 0.2
